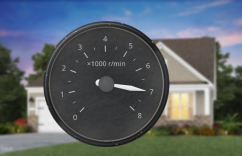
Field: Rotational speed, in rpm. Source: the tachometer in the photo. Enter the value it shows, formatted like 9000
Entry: 7000
